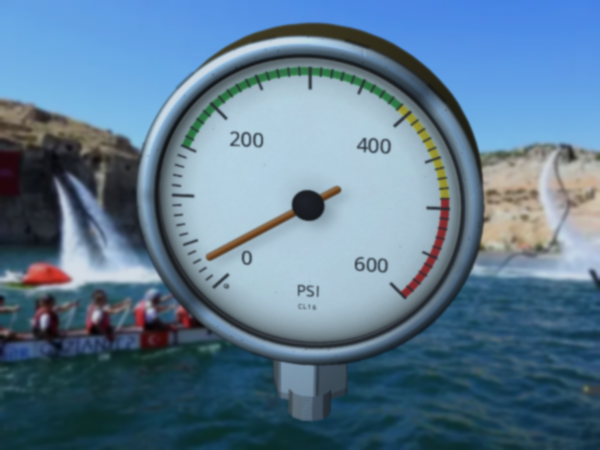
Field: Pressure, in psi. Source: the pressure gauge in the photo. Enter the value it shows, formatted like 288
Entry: 30
